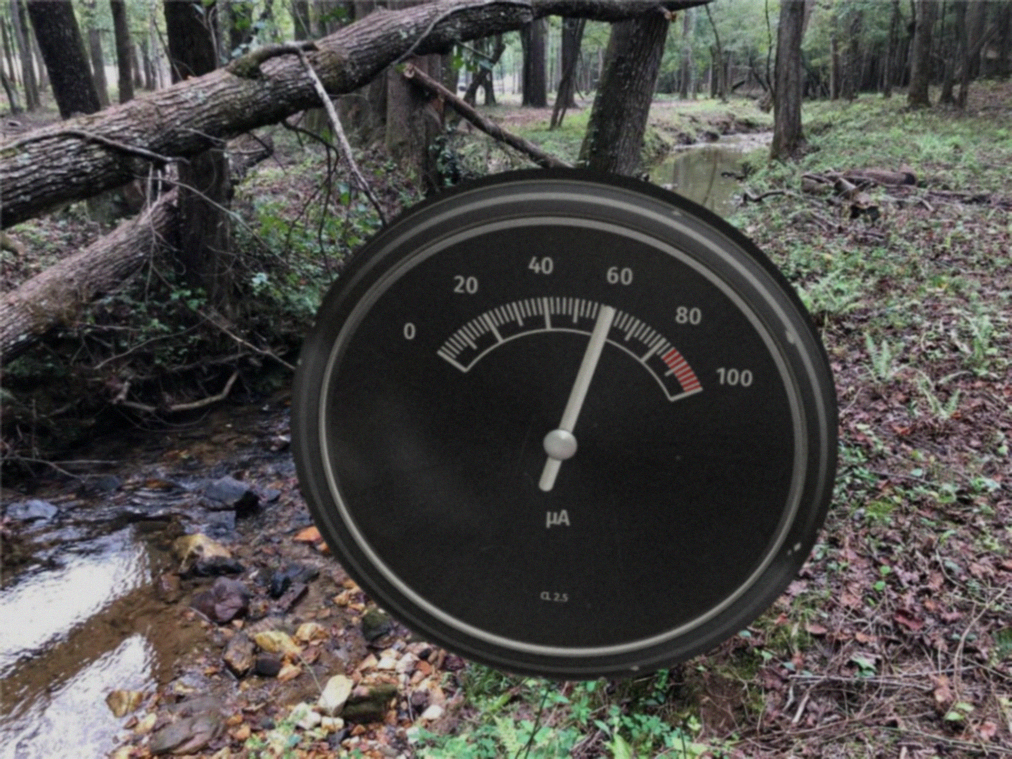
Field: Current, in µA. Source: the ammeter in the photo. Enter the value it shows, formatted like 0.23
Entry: 60
